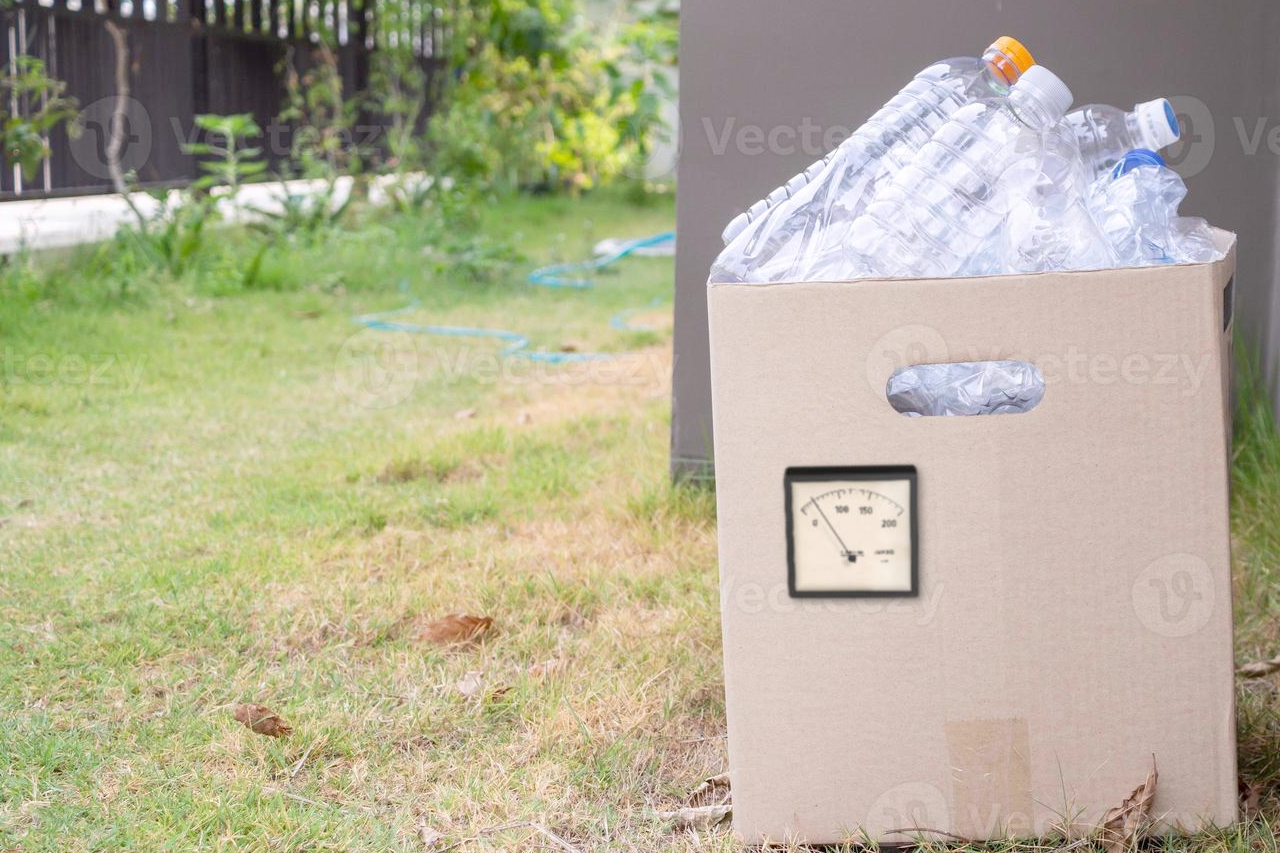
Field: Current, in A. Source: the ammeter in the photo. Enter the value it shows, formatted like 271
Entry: 50
